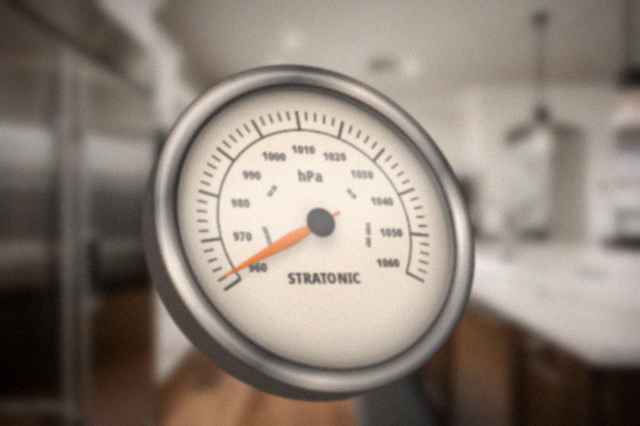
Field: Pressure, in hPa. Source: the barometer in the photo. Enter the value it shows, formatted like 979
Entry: 962
